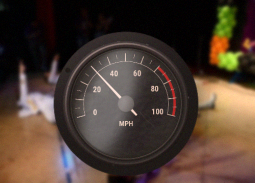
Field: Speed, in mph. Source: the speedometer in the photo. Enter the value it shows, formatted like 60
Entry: 30
